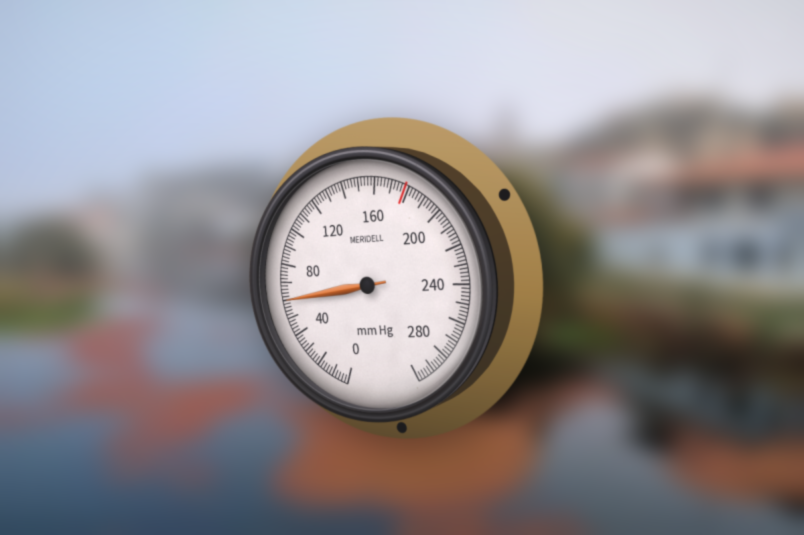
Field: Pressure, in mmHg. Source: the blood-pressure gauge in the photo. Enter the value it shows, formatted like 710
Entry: 60
